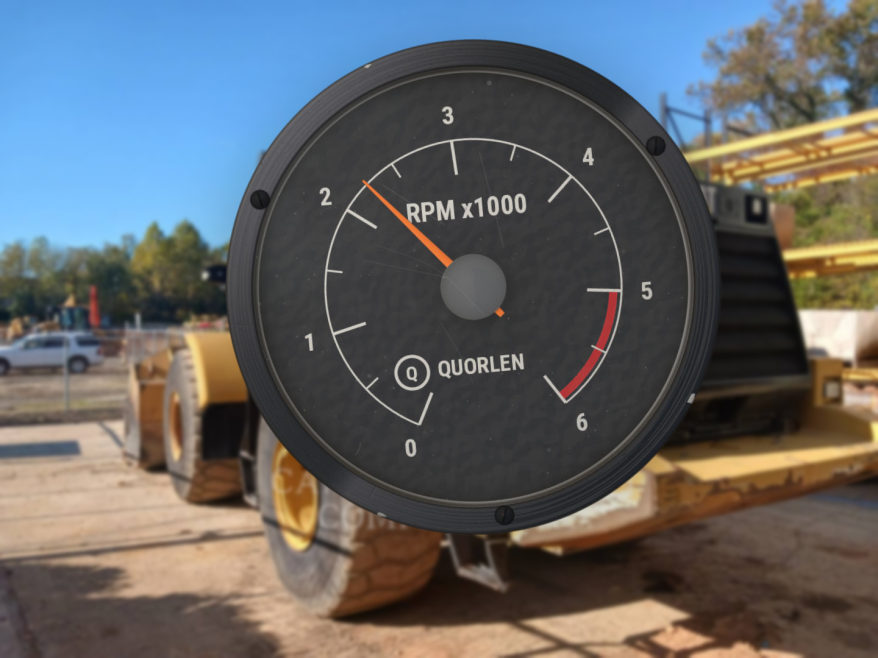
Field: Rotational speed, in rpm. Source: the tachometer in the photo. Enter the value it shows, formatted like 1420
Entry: 2250
